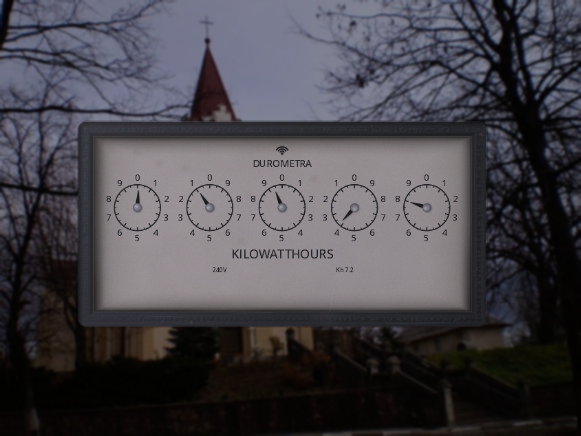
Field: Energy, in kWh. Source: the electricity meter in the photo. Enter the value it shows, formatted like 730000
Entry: 938
